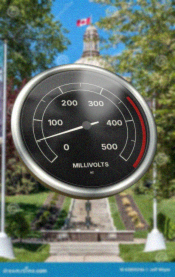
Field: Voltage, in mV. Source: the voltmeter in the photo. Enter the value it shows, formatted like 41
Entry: 50
